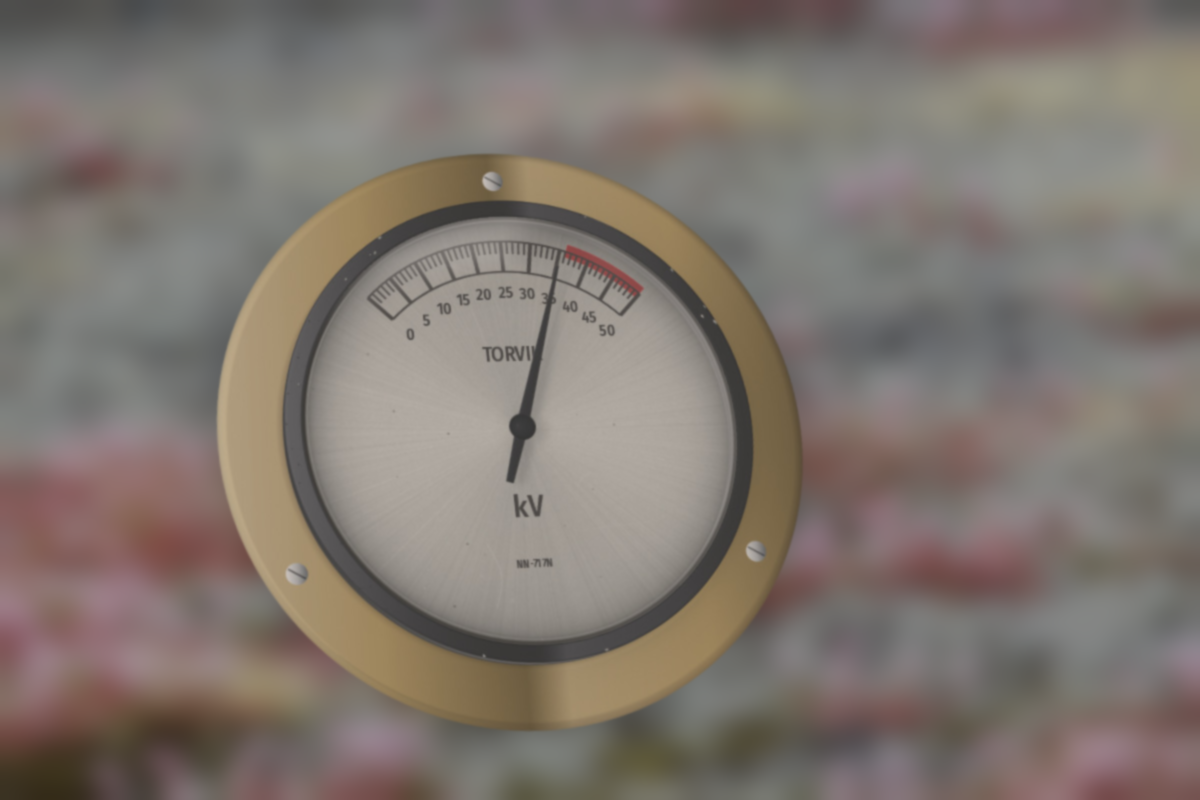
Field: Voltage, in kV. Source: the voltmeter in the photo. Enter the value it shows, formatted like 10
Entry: 35
